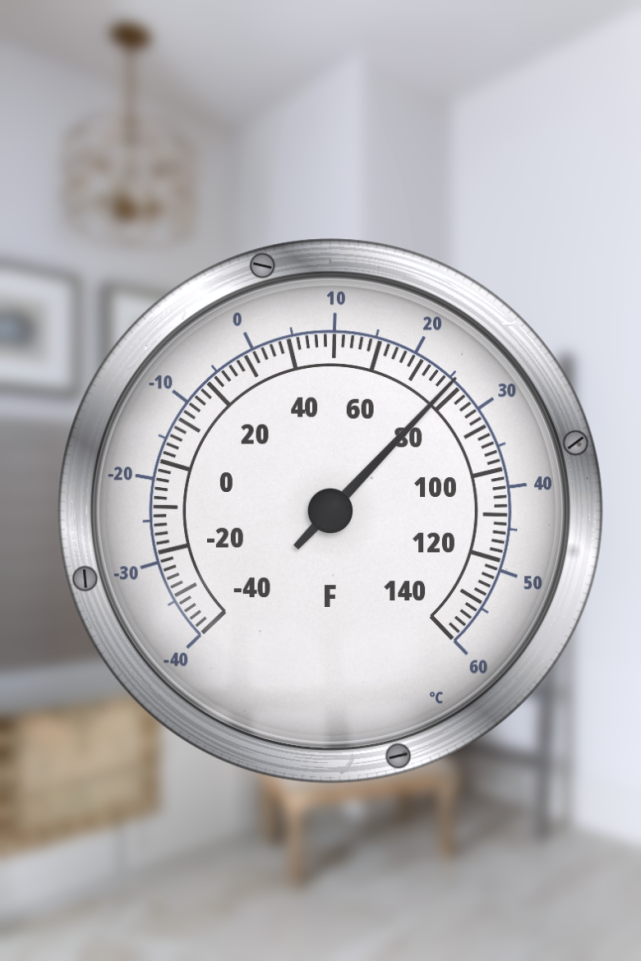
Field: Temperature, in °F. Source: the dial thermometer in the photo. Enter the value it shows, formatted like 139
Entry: 78
